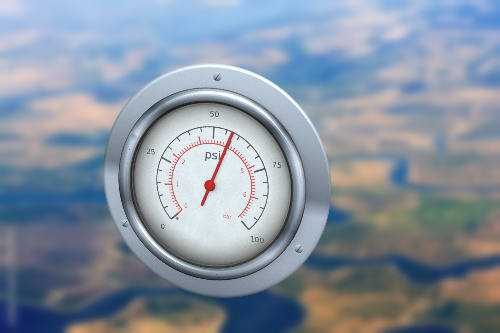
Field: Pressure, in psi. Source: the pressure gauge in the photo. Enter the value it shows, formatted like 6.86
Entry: 57.5
